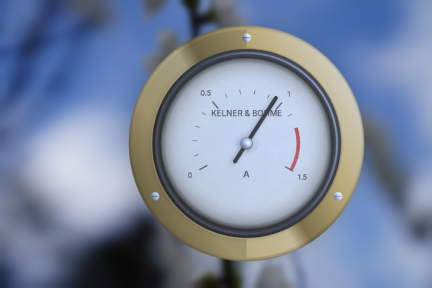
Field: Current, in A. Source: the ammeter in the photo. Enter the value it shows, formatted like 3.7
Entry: 0.95
